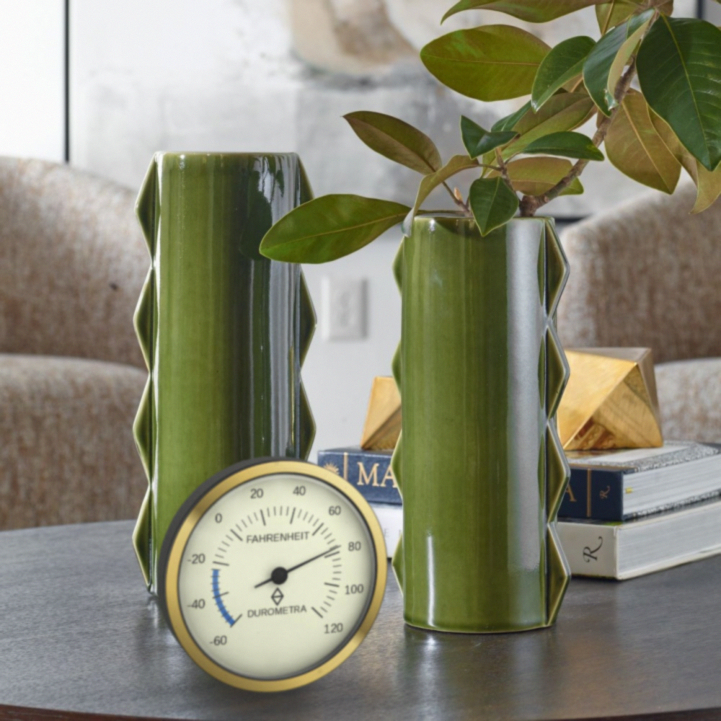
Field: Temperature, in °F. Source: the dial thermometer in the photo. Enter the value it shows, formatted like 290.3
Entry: 76
